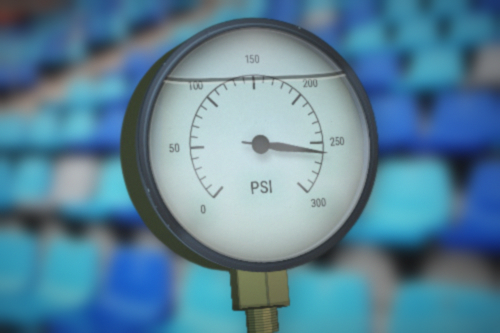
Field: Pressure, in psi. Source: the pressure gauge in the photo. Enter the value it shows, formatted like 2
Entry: 260
